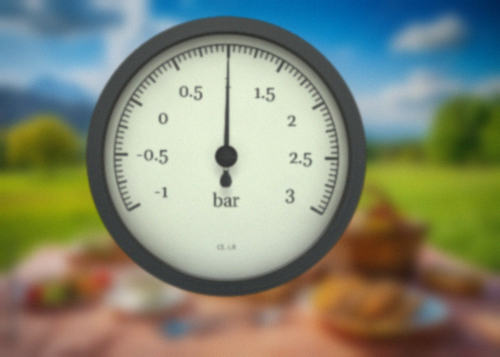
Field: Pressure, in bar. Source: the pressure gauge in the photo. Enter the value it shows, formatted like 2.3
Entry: 1
